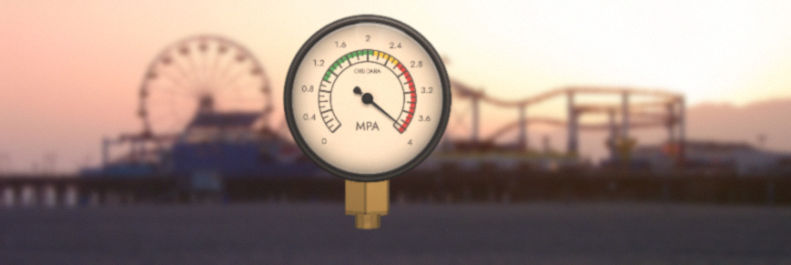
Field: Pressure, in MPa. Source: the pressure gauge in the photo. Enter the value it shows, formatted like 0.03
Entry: 3.9
